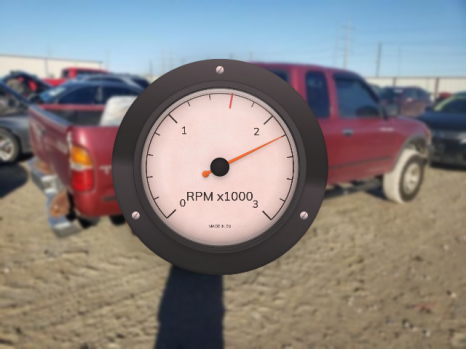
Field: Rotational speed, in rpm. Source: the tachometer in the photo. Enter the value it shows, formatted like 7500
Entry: 2200
